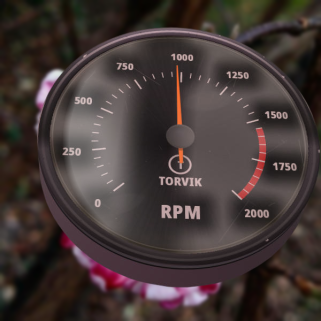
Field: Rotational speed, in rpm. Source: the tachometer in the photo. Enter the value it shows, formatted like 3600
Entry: 975
